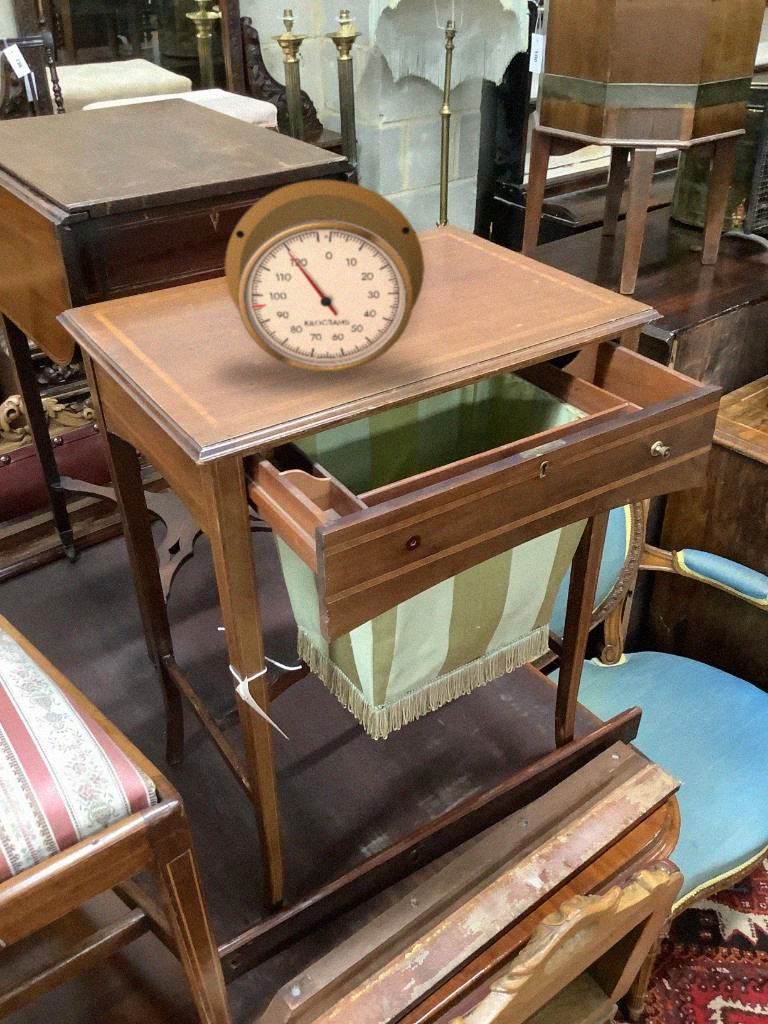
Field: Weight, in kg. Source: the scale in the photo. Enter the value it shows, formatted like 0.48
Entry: 120
